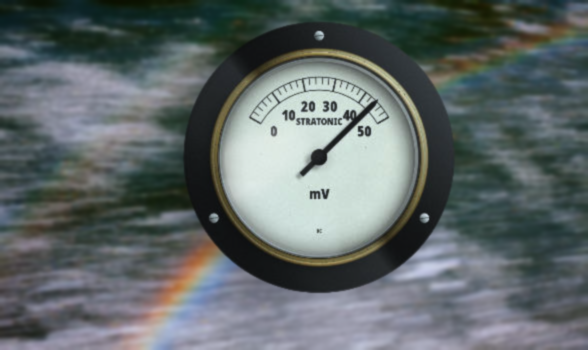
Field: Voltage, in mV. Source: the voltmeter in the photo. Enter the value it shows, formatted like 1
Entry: 44
